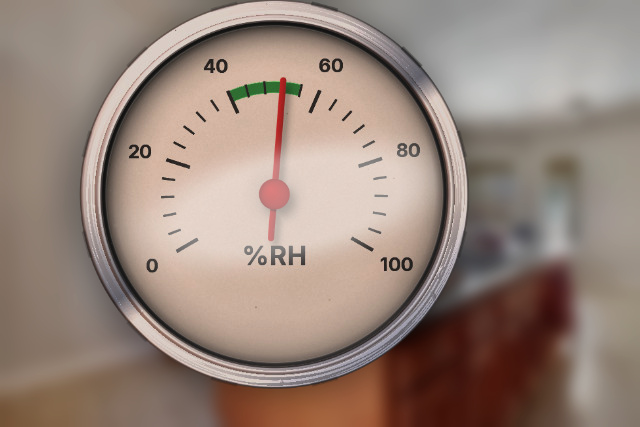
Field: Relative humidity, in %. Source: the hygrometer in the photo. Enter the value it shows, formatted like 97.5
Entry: 52
